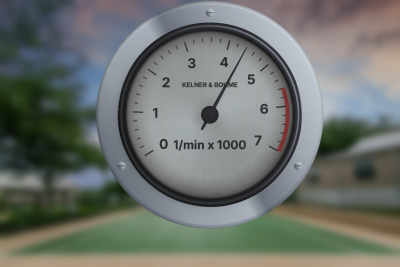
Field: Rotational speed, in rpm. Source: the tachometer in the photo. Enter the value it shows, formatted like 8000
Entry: 4400
